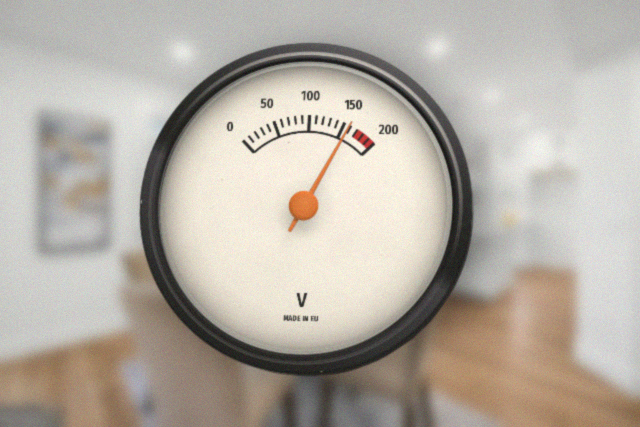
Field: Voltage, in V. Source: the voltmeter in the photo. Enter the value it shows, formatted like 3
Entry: 160
